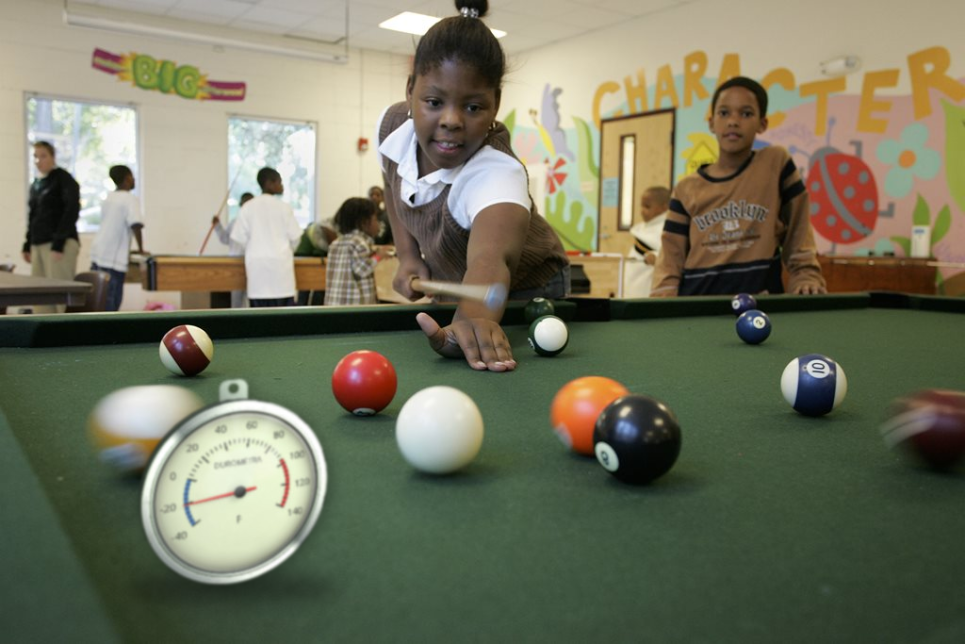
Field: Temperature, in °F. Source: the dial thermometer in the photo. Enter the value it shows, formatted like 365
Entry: -20
